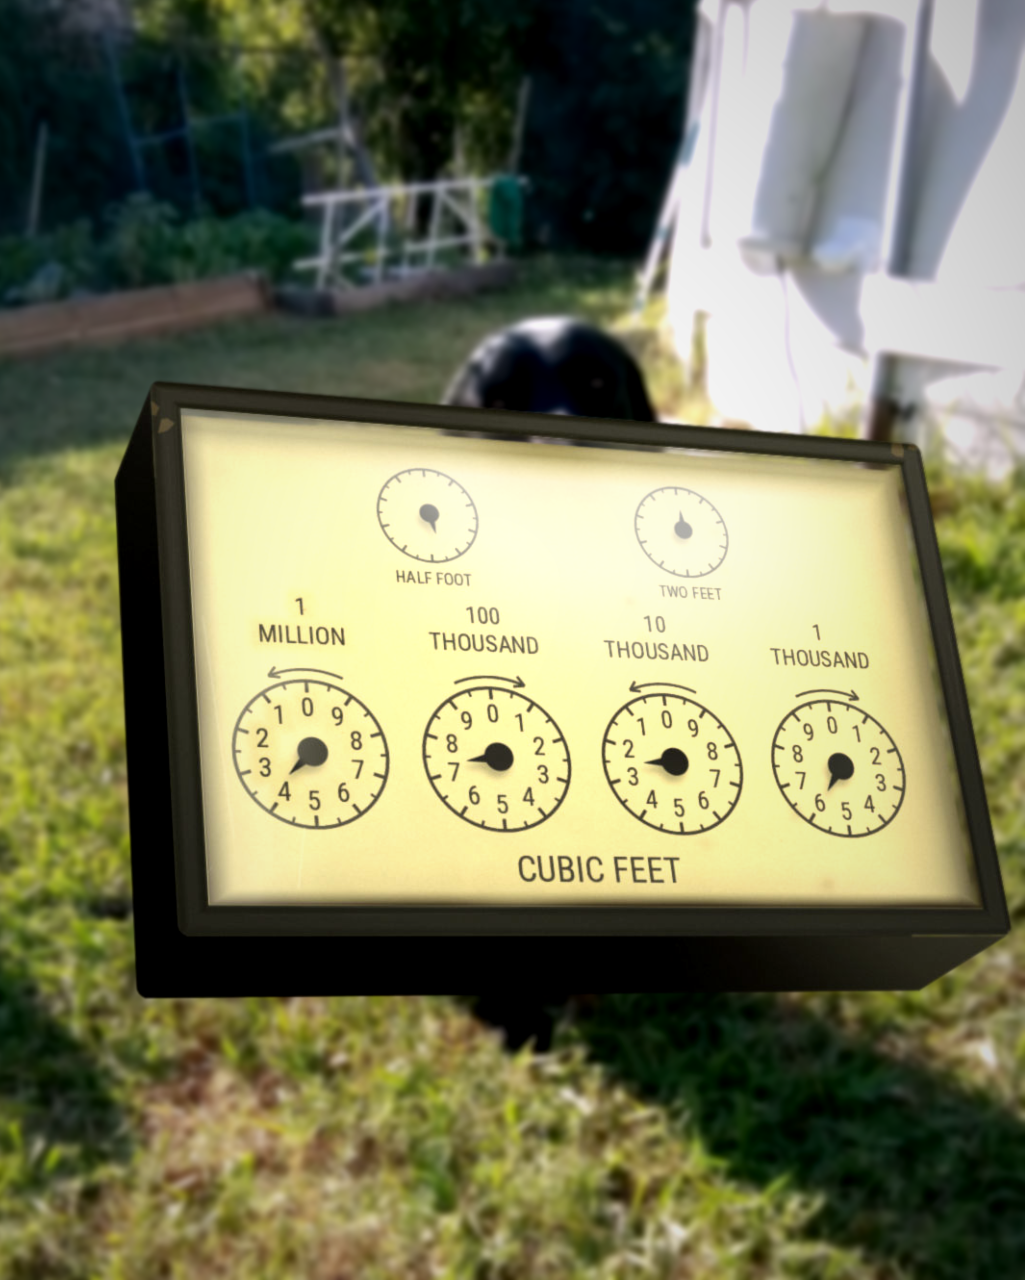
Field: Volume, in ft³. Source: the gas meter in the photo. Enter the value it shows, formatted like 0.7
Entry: 372600
